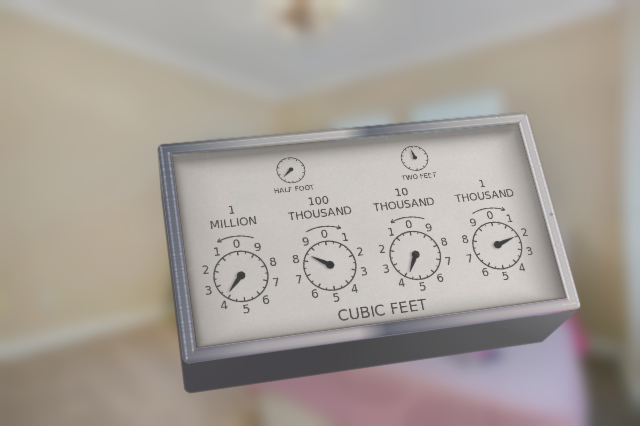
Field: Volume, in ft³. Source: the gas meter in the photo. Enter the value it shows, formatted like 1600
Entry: 384200
